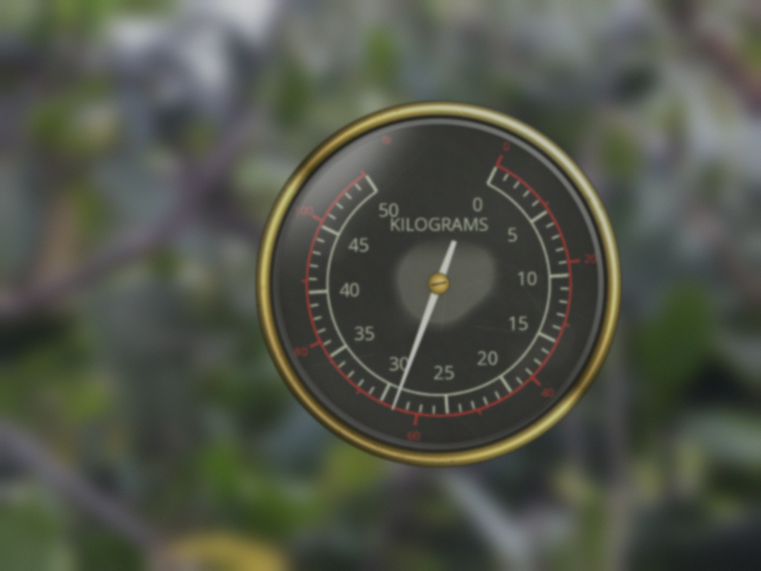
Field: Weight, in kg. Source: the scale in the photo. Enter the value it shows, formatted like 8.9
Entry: 29
